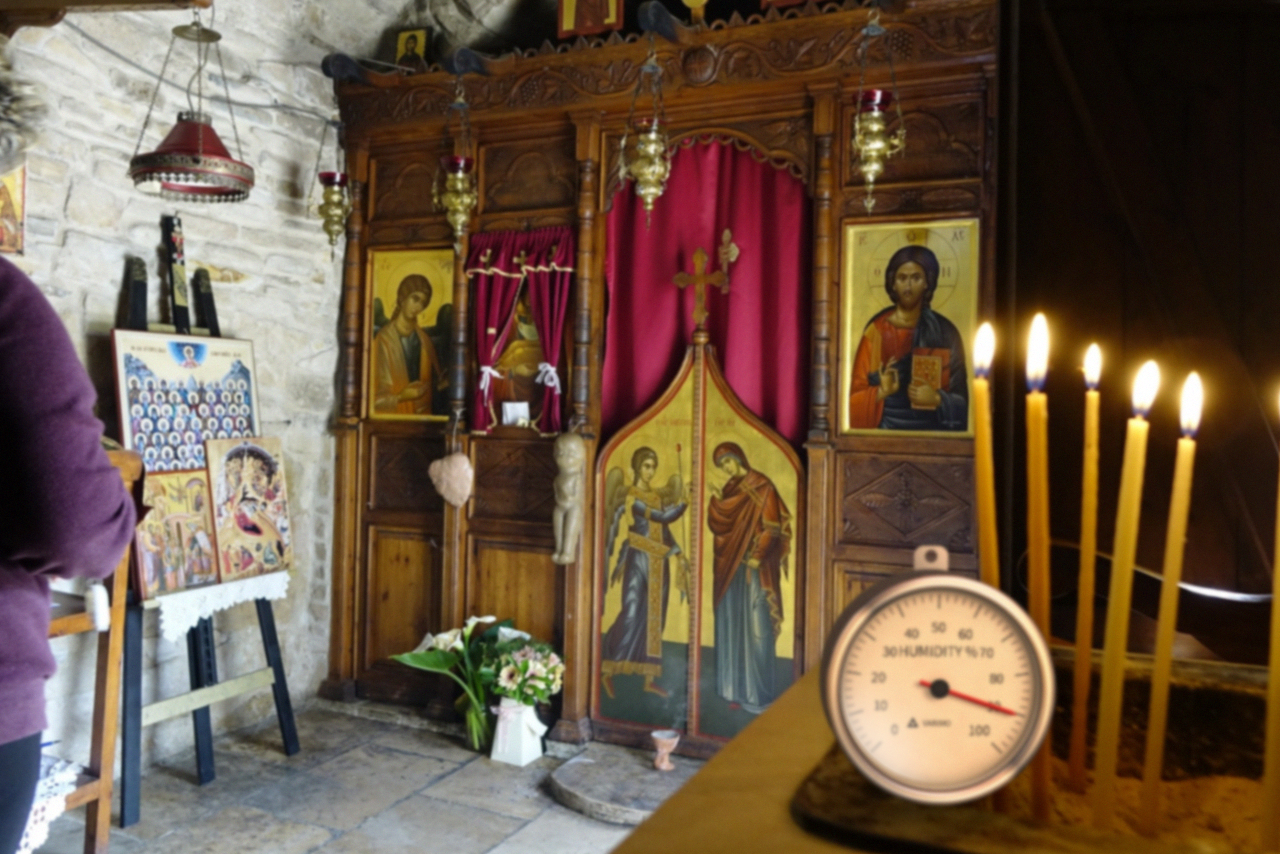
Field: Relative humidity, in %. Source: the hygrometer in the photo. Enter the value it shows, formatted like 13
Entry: 90
